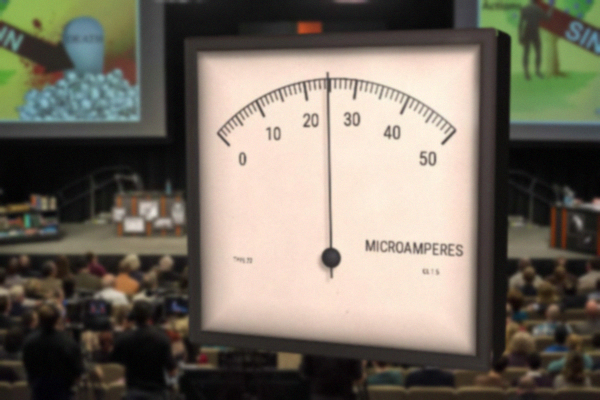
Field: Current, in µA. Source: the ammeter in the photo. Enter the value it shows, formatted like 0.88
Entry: 25
